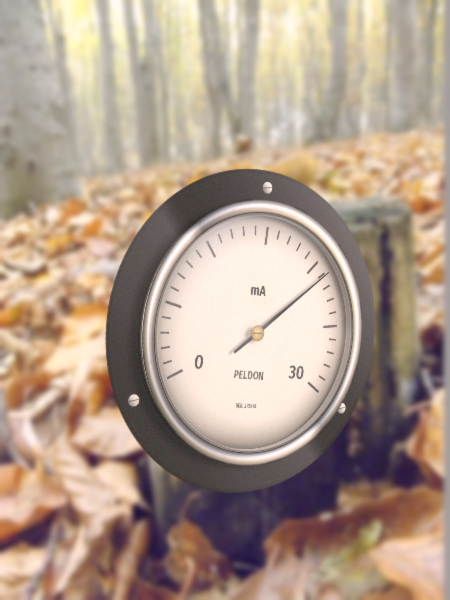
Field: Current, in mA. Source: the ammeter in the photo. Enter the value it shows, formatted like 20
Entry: 21
